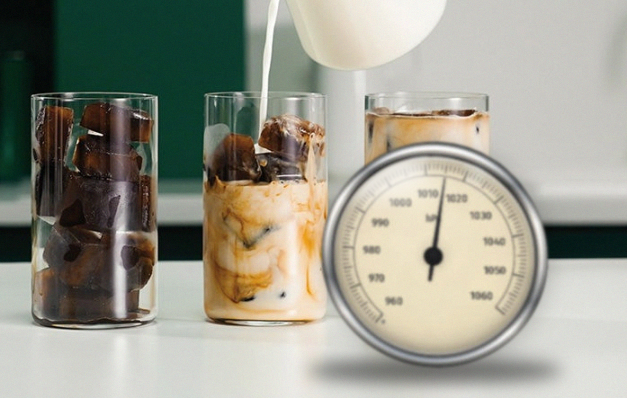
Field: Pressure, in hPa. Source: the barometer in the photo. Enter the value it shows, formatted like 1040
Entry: 1015
